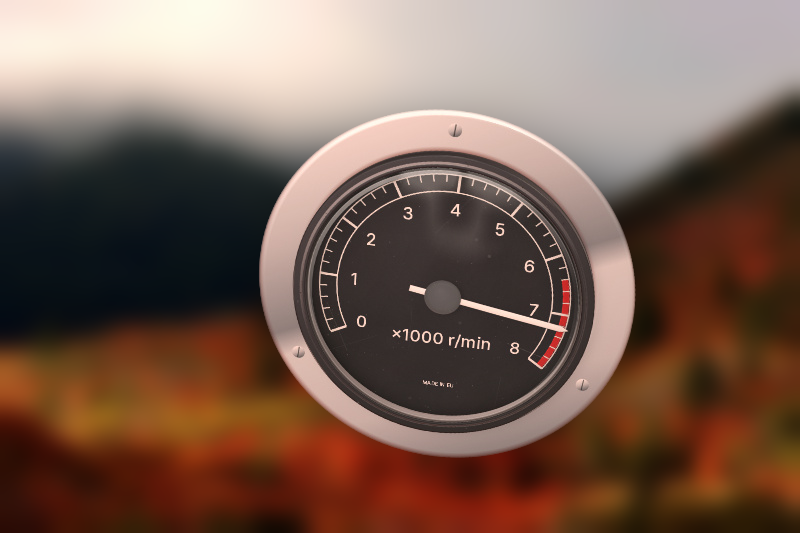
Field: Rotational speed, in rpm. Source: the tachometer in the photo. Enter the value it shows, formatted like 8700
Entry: 7200
